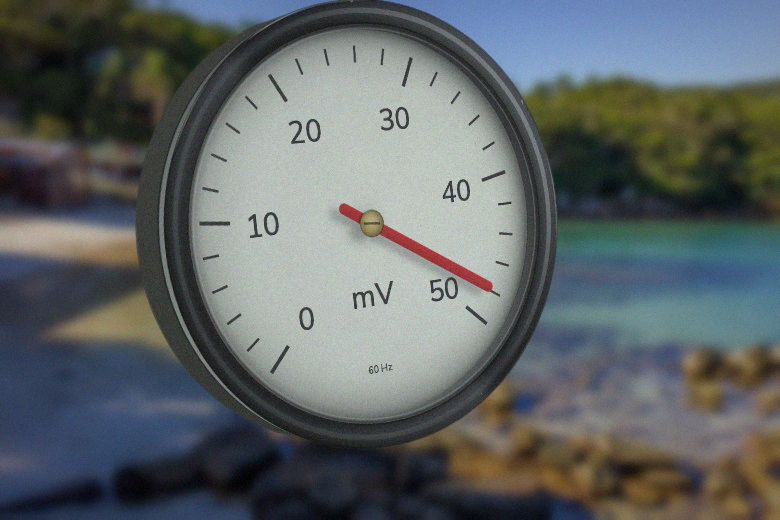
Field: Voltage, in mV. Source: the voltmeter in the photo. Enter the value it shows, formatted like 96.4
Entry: 48
